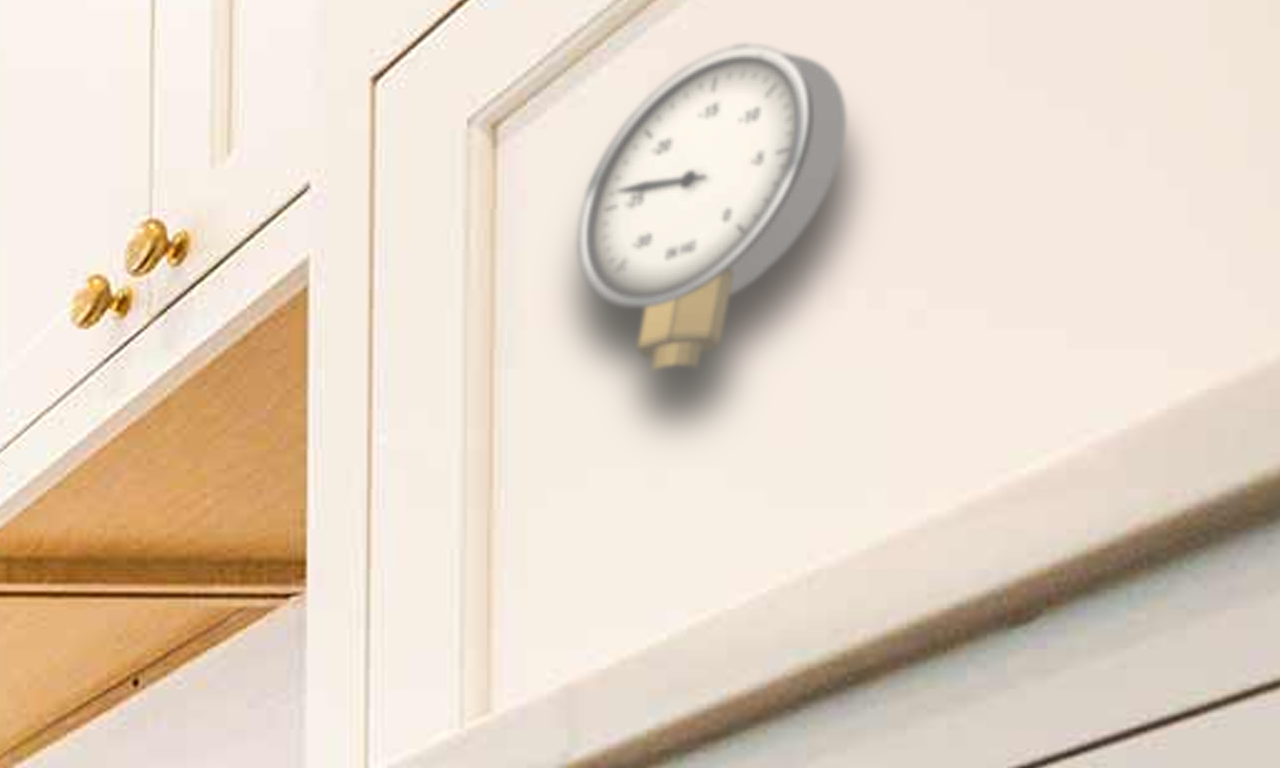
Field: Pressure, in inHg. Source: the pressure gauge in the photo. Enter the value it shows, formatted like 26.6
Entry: -24
